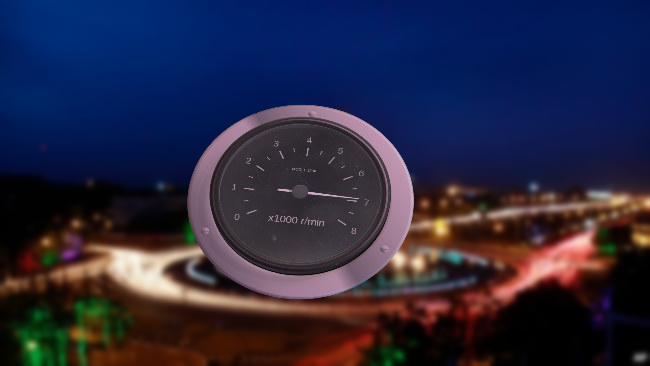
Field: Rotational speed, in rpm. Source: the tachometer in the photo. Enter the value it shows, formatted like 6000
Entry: 7000
